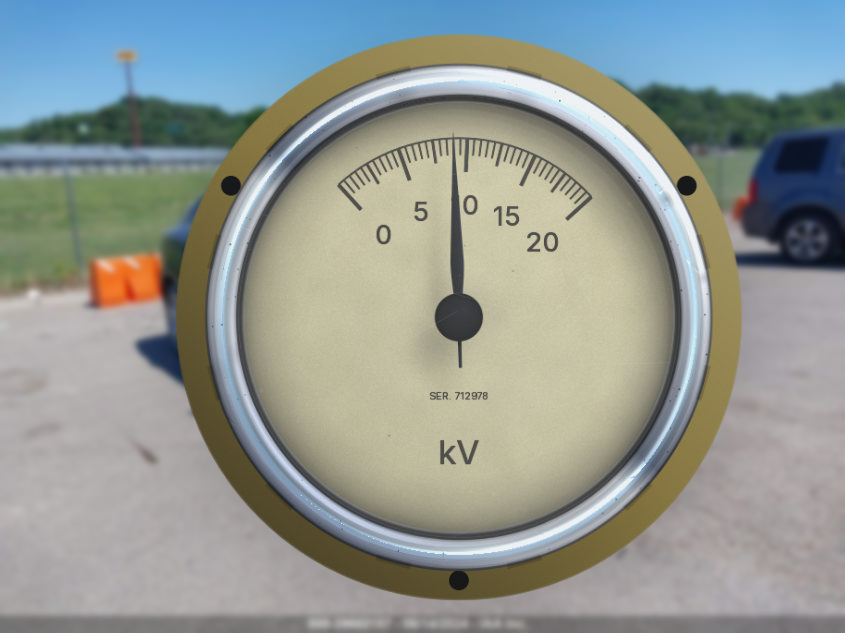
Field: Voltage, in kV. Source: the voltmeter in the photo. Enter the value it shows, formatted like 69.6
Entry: 9
